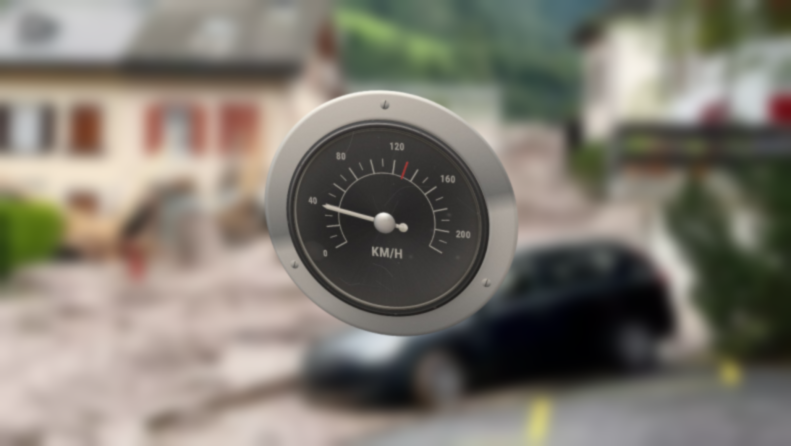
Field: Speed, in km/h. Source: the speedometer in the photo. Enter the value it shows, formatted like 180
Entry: 40
